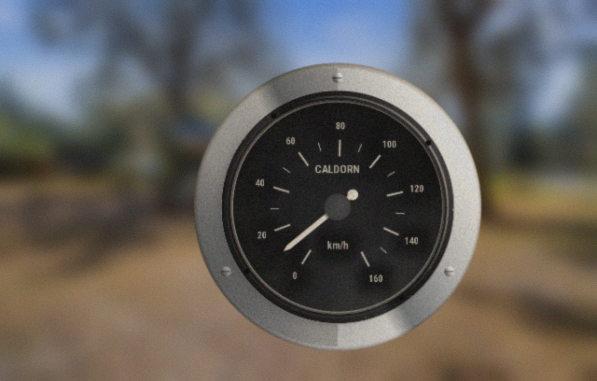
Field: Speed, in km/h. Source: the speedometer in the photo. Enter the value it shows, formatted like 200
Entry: 10
